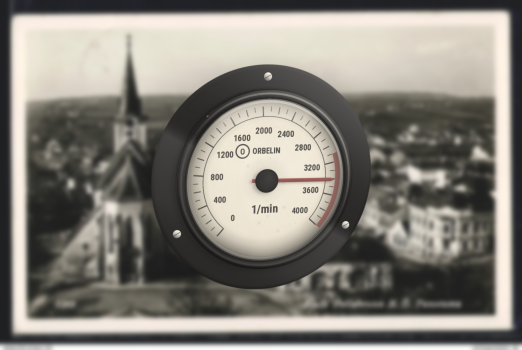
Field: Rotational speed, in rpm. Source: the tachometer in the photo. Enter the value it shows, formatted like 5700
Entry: 3400
